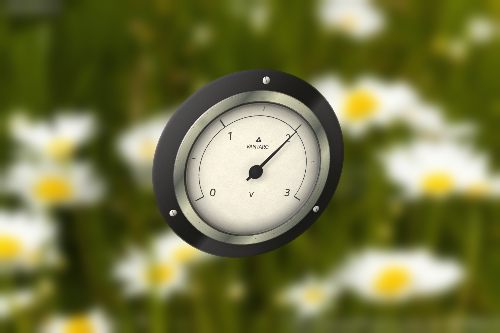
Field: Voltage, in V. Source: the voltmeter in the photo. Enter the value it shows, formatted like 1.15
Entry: 2
